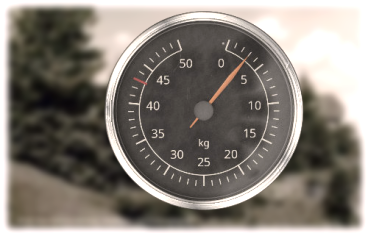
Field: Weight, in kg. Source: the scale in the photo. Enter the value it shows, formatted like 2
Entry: 3
